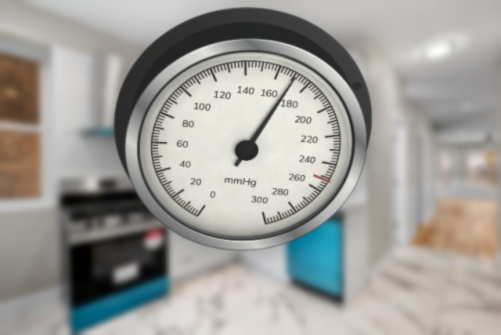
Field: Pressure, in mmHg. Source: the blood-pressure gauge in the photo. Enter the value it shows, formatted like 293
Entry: 170
